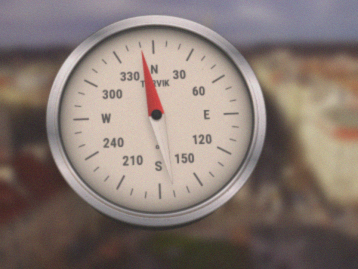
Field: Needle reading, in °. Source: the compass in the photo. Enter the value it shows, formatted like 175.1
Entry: 350
